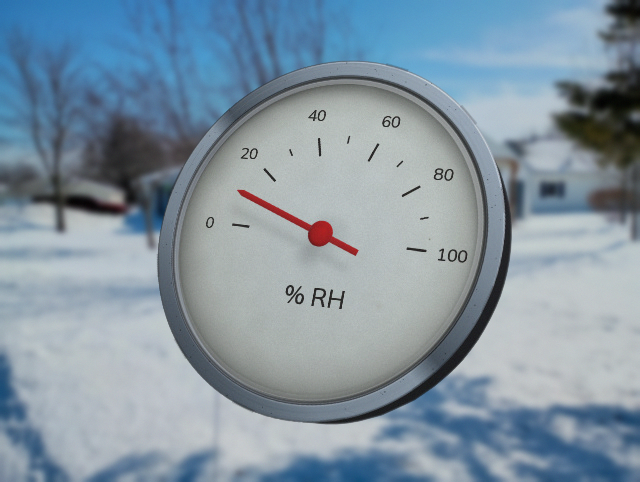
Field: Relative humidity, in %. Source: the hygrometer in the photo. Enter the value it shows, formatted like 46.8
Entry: 10
